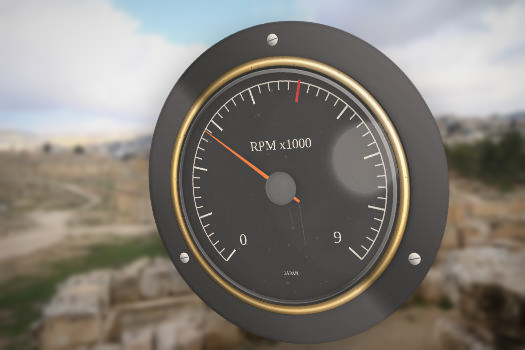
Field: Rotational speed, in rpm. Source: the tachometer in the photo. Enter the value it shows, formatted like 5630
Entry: 2800
